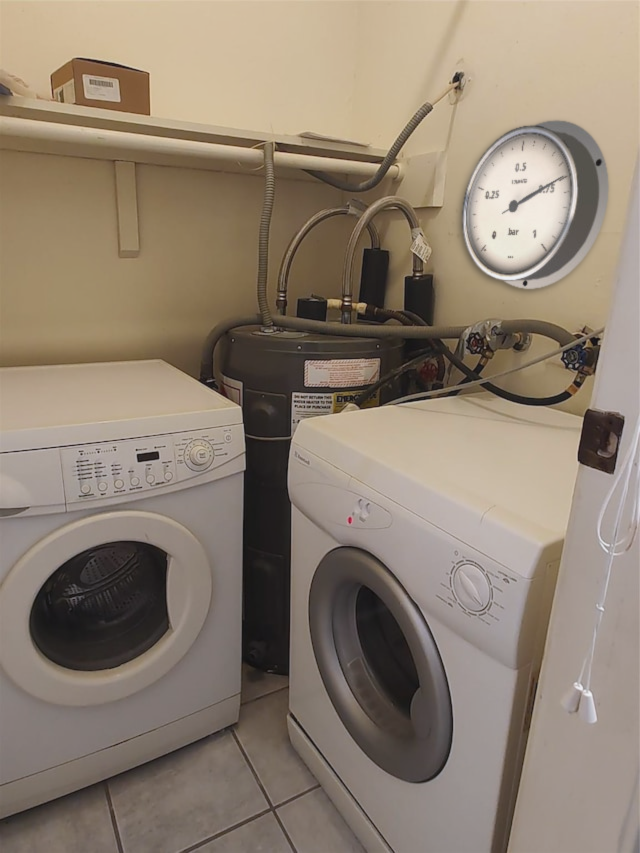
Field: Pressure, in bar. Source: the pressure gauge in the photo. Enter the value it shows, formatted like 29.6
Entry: 0.75
